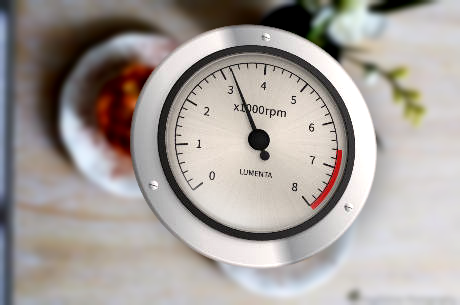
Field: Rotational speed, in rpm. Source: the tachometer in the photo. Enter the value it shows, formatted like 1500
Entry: 3200
